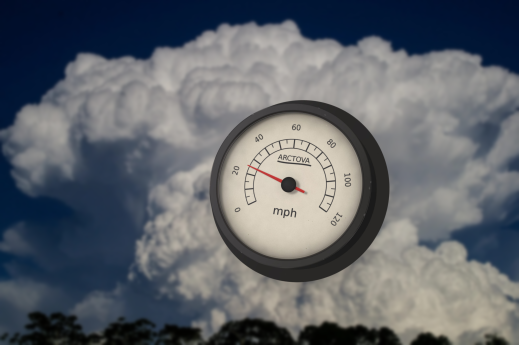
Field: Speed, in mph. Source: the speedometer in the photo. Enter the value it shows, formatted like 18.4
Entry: 25
